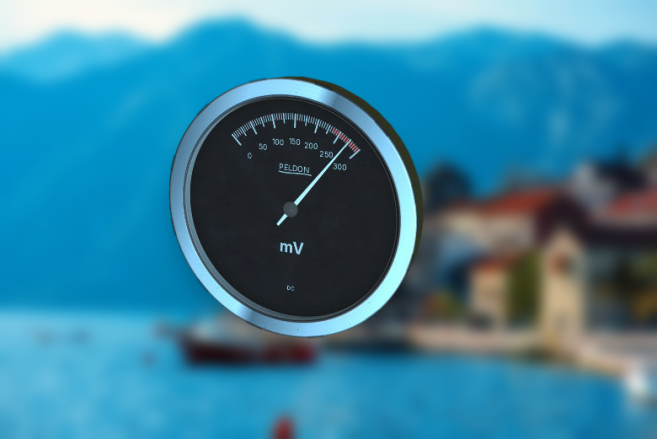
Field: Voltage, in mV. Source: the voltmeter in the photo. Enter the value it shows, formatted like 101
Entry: 275
